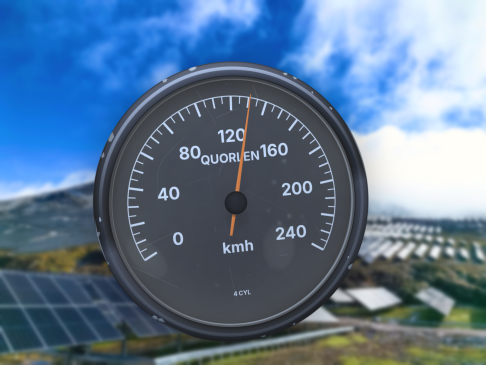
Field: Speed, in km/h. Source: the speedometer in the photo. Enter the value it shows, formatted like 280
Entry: 130
